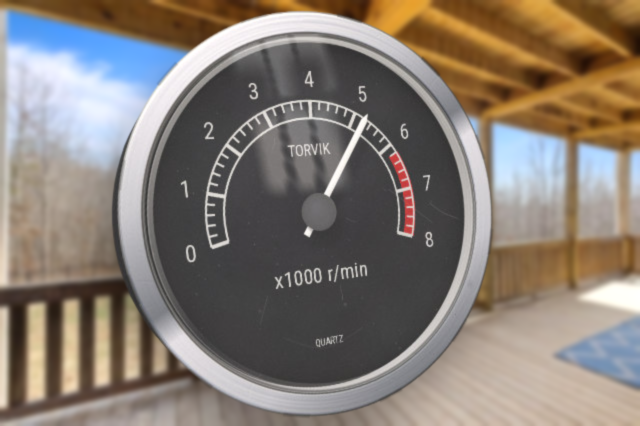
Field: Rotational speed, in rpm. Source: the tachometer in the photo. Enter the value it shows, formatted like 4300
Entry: 5200
